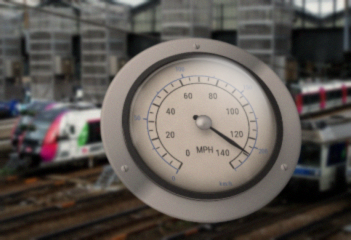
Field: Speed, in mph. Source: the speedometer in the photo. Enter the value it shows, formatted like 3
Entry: 130
